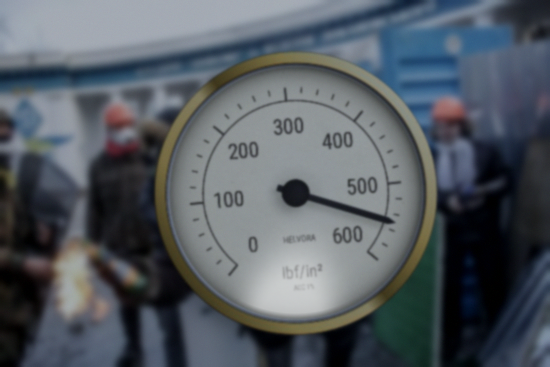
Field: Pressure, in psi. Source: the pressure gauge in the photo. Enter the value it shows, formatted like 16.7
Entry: 550
